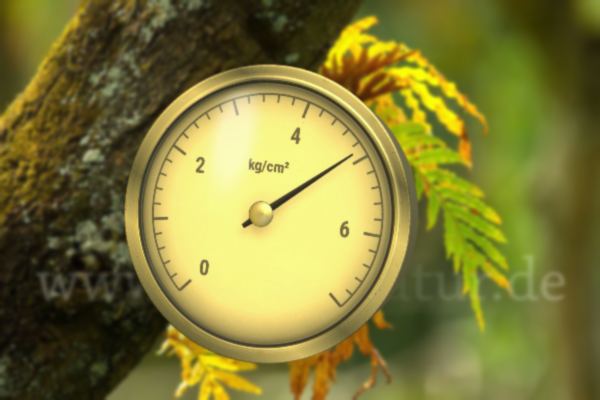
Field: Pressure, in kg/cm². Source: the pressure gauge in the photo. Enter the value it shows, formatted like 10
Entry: 4.9
